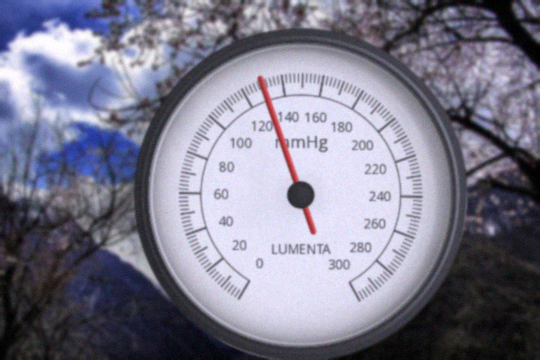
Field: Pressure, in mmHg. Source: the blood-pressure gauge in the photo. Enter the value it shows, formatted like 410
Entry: 130
